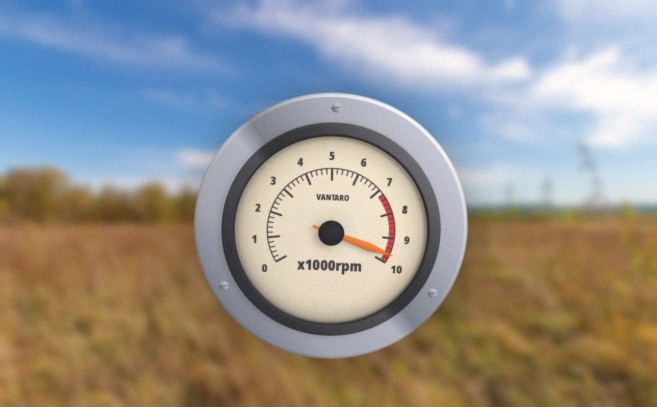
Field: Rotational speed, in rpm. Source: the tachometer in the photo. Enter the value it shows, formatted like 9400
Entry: 9600
